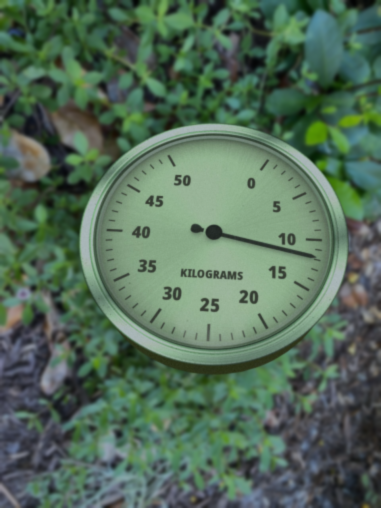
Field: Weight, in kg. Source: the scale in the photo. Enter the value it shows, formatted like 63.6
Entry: 12
